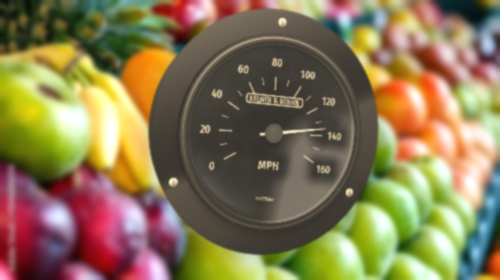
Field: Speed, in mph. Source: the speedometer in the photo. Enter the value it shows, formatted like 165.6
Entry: 135
